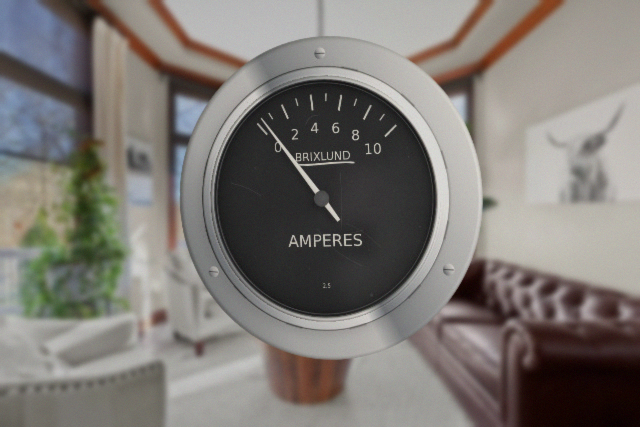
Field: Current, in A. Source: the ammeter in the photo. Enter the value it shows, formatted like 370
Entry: 0.5
